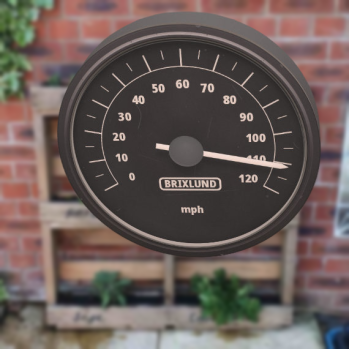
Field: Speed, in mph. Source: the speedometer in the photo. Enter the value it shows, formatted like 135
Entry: 110
